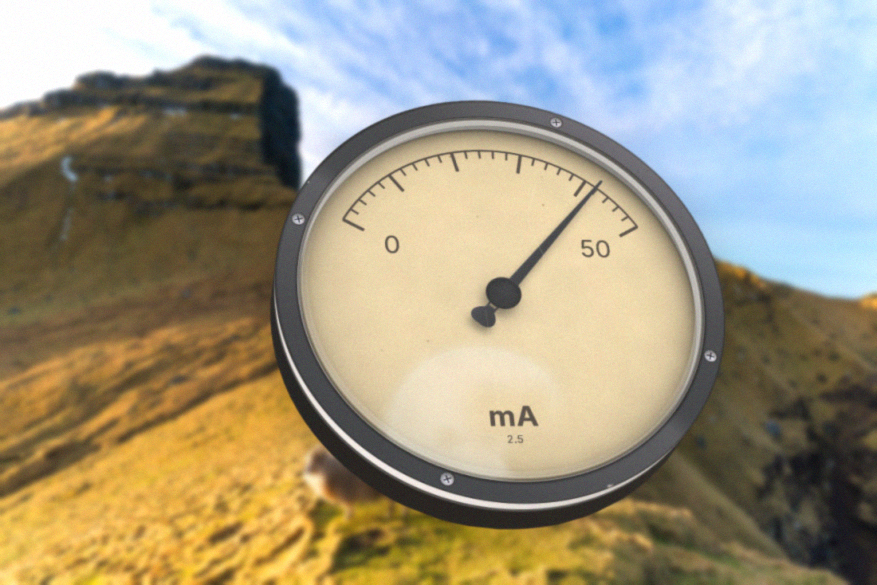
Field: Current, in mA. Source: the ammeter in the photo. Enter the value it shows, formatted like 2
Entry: 42
